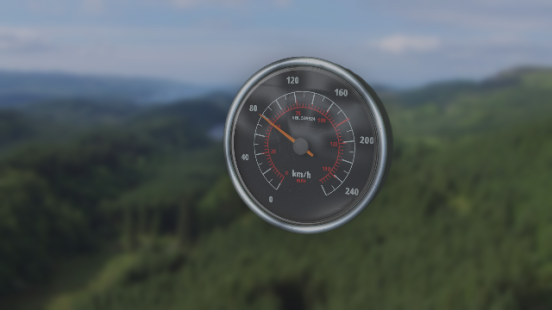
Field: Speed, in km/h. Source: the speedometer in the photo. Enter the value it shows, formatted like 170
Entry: 80
